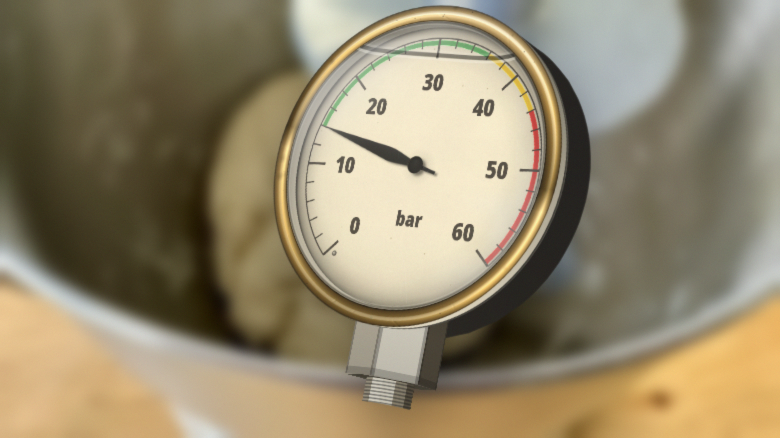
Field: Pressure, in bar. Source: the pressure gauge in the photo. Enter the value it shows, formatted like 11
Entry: 14
